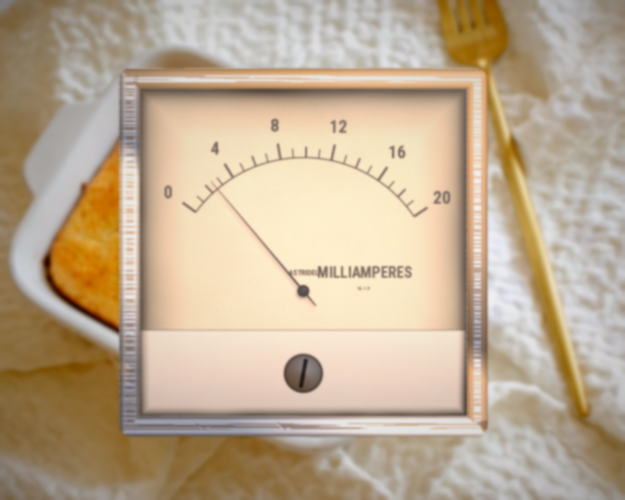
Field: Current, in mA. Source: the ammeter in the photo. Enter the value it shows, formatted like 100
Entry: 2.5
